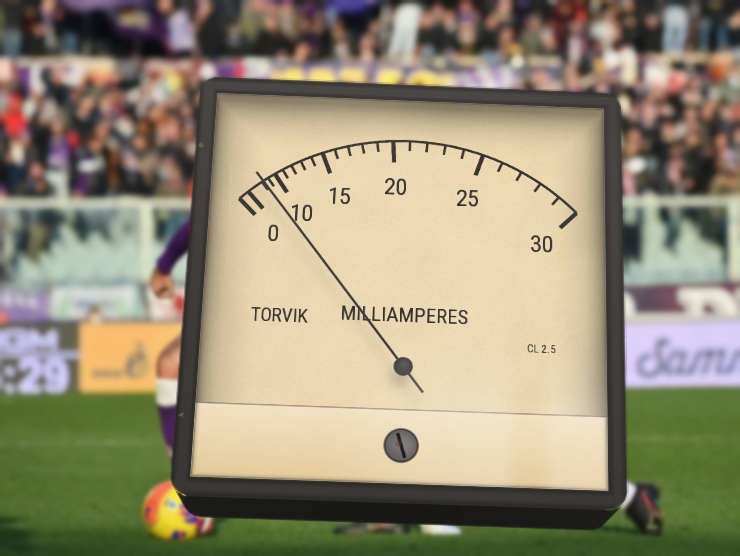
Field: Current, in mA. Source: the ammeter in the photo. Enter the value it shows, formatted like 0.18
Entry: 8
